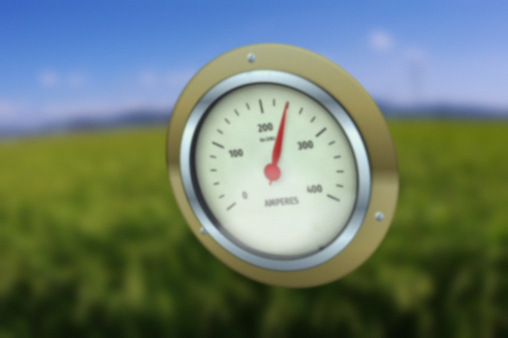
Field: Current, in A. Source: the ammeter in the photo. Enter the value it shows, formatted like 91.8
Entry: 240
